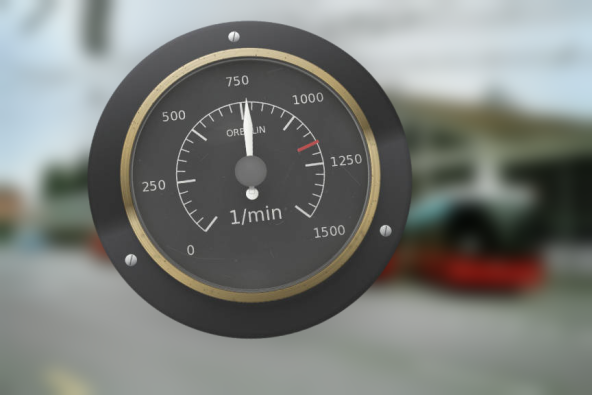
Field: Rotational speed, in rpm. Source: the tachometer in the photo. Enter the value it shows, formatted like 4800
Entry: 775
